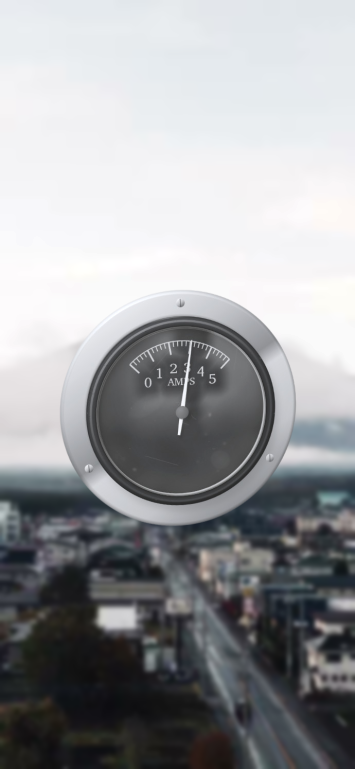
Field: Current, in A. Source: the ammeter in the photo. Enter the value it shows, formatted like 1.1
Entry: 3
